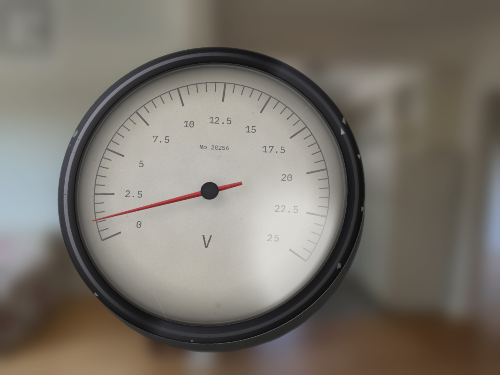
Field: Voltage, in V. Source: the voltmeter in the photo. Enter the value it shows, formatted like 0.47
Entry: 1
